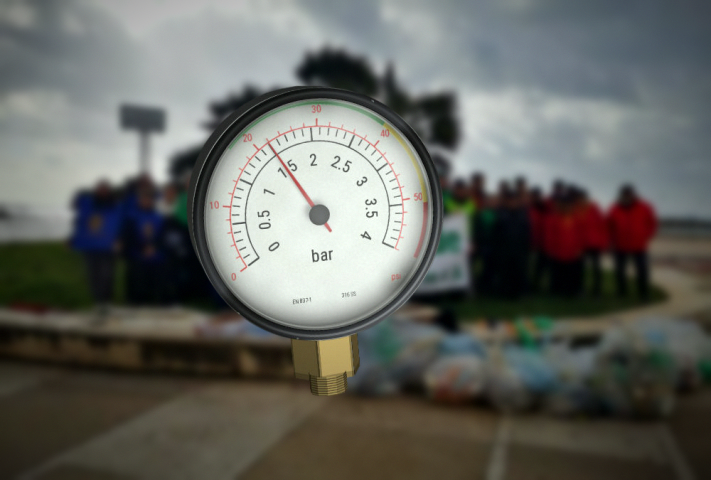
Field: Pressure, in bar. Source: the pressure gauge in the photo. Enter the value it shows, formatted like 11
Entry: 1.5
